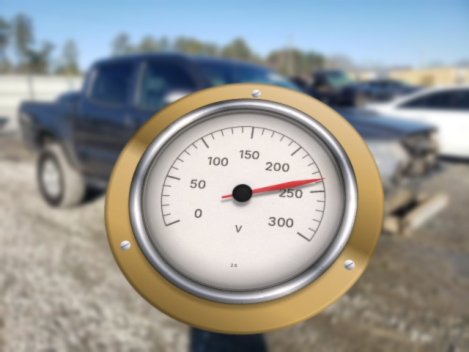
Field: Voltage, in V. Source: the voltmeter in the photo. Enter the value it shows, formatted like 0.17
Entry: 240
